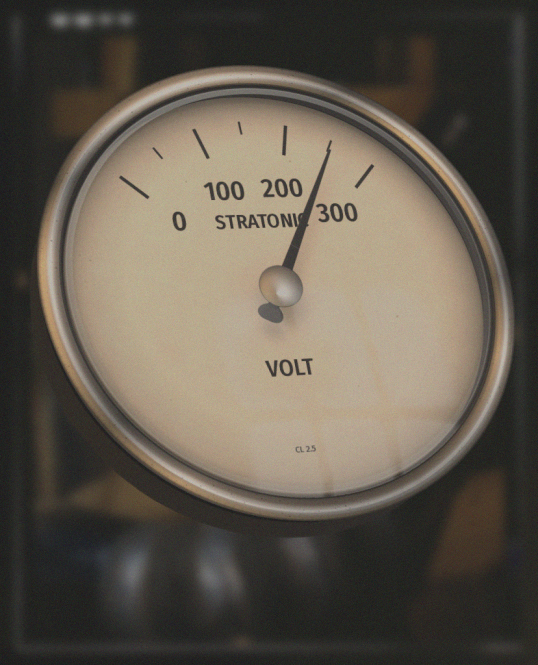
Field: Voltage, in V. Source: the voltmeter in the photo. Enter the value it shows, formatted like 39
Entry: 250
